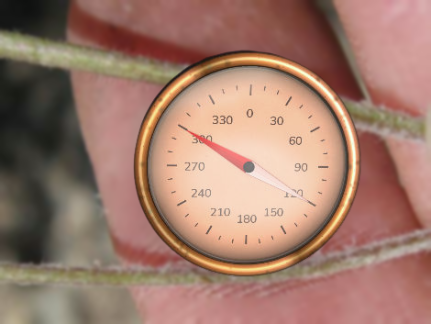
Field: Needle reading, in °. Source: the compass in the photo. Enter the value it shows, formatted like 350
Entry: 300
